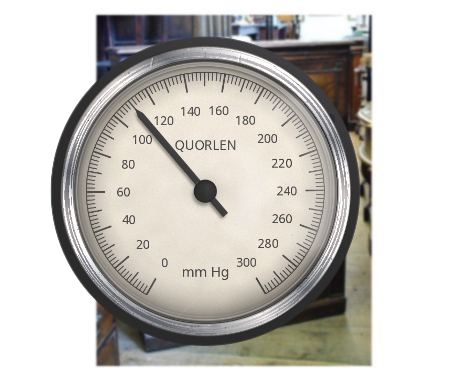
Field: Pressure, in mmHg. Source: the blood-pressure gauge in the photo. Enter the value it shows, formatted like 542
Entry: 110
